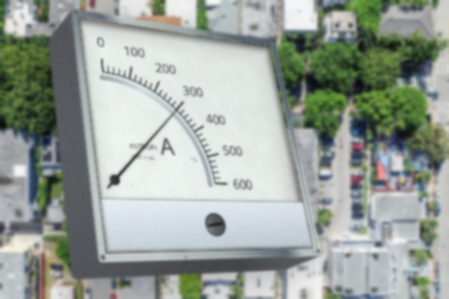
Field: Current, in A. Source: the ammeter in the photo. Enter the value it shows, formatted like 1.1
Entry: 300
